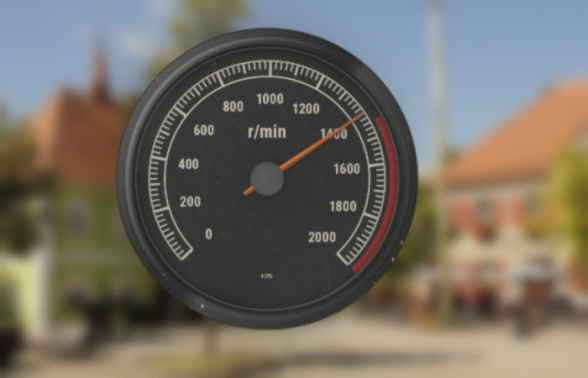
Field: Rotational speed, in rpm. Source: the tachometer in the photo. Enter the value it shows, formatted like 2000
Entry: 1400
